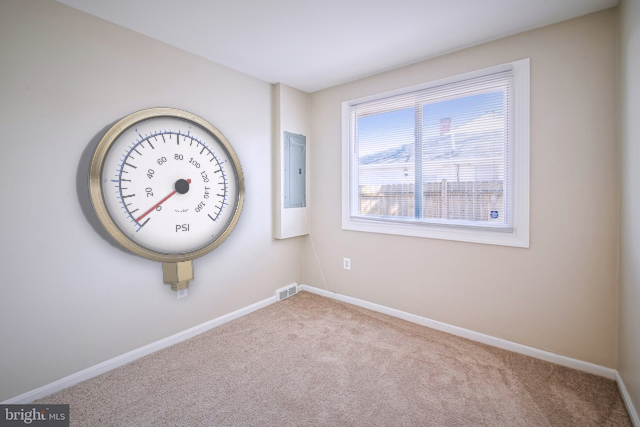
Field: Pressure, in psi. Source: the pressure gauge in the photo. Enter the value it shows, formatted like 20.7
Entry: 5
